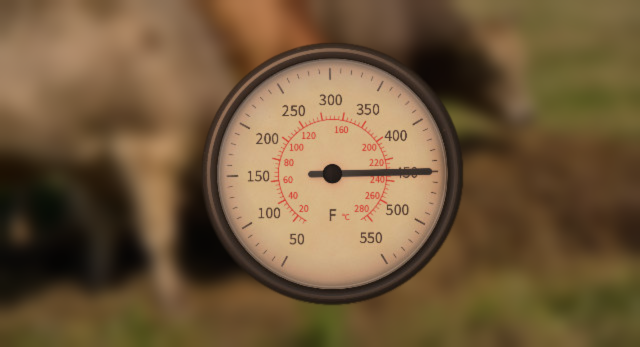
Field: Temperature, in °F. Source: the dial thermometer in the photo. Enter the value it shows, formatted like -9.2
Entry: 450
